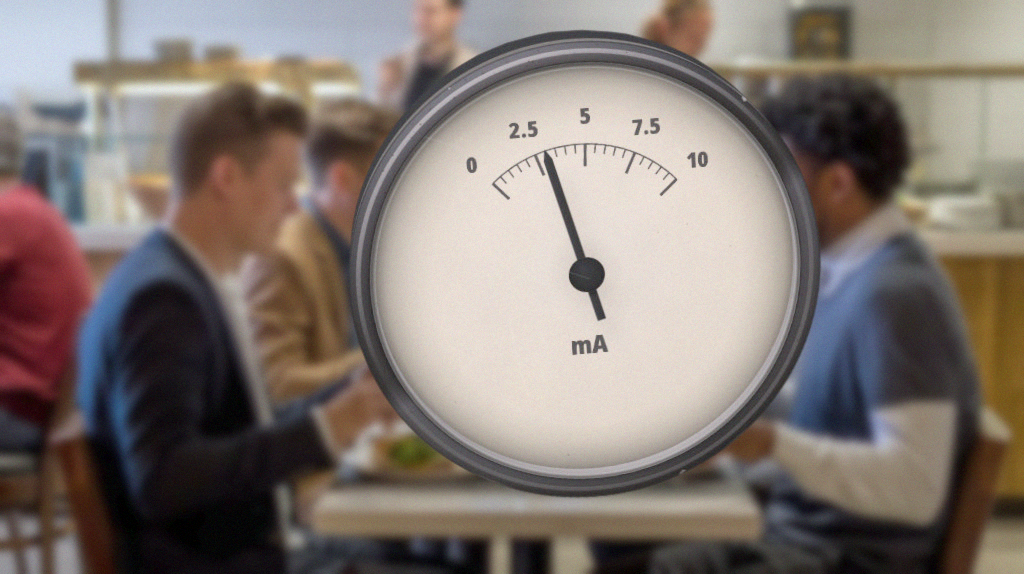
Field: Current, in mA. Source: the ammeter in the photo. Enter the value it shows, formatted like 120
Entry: 3
